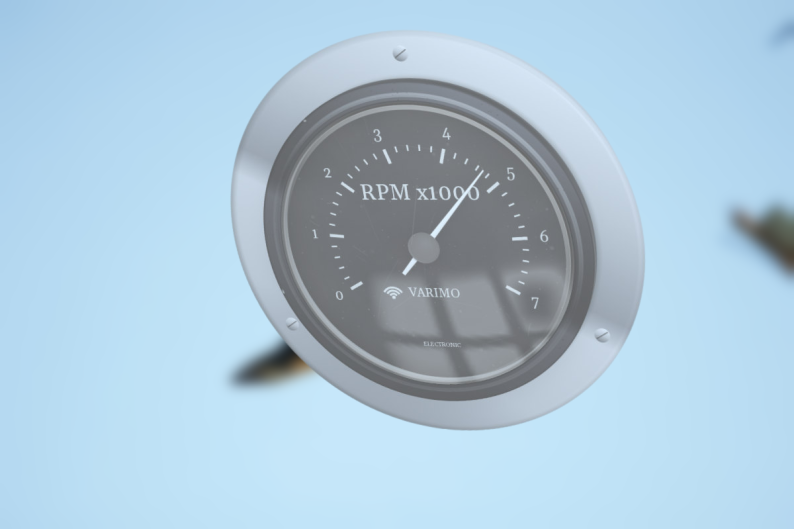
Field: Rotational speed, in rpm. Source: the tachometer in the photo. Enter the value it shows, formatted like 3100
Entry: 4700
